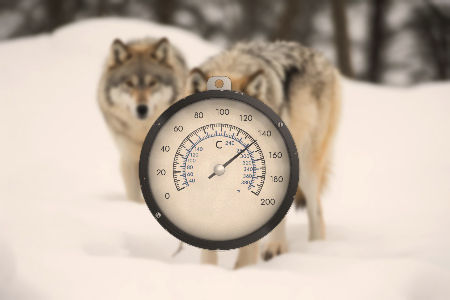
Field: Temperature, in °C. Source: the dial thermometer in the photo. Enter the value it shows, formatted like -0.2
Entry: 140
